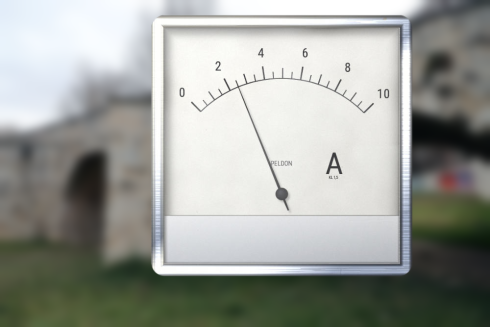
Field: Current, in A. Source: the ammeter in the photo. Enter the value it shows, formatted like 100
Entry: 2.5
